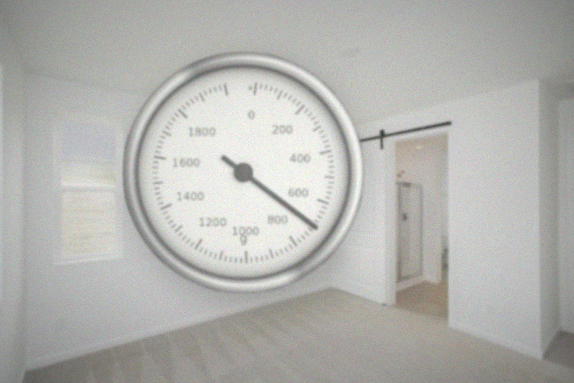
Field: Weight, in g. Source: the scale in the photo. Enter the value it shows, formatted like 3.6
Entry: 700
